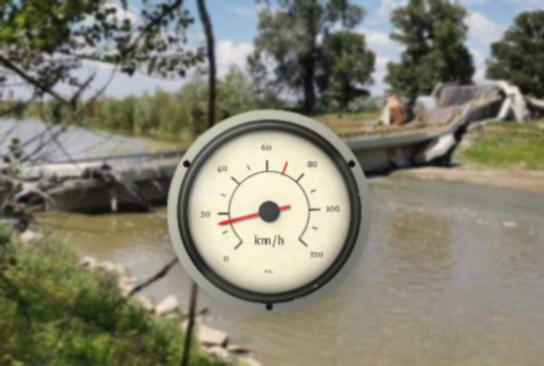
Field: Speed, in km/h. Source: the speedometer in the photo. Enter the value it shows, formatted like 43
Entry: 15
